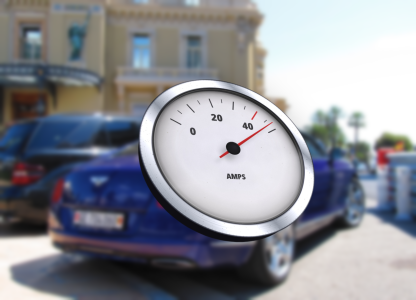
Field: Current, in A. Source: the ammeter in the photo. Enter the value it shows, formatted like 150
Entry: 47.5
